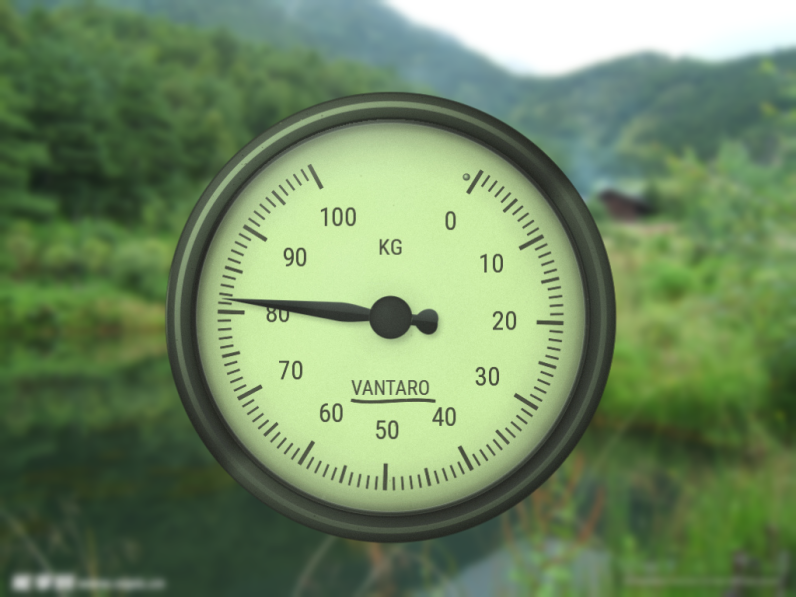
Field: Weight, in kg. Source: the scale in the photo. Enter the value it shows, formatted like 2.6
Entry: 81.5
